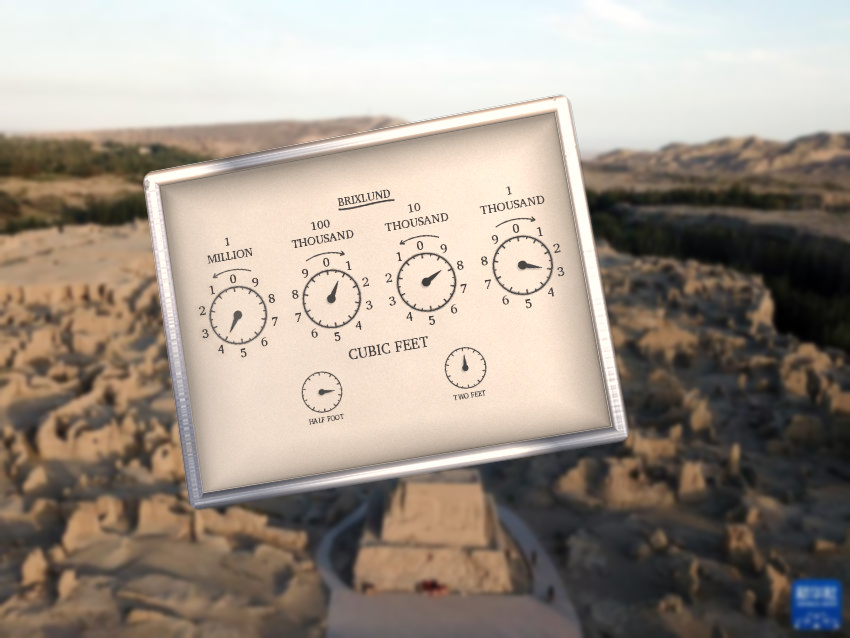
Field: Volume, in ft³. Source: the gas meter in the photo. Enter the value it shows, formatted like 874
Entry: 408300
